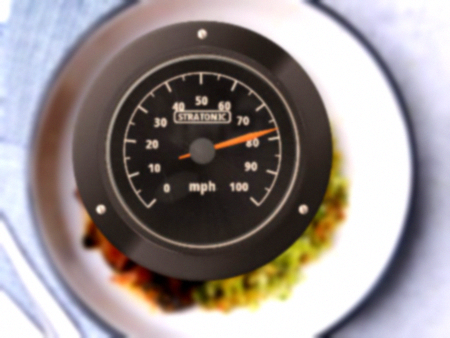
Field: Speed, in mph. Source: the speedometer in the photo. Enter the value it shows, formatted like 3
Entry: 77.5
